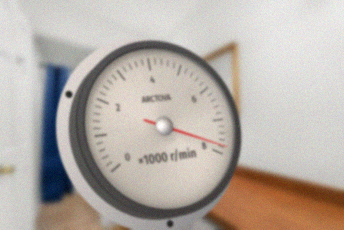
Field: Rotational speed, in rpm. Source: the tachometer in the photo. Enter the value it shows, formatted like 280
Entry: 7800
